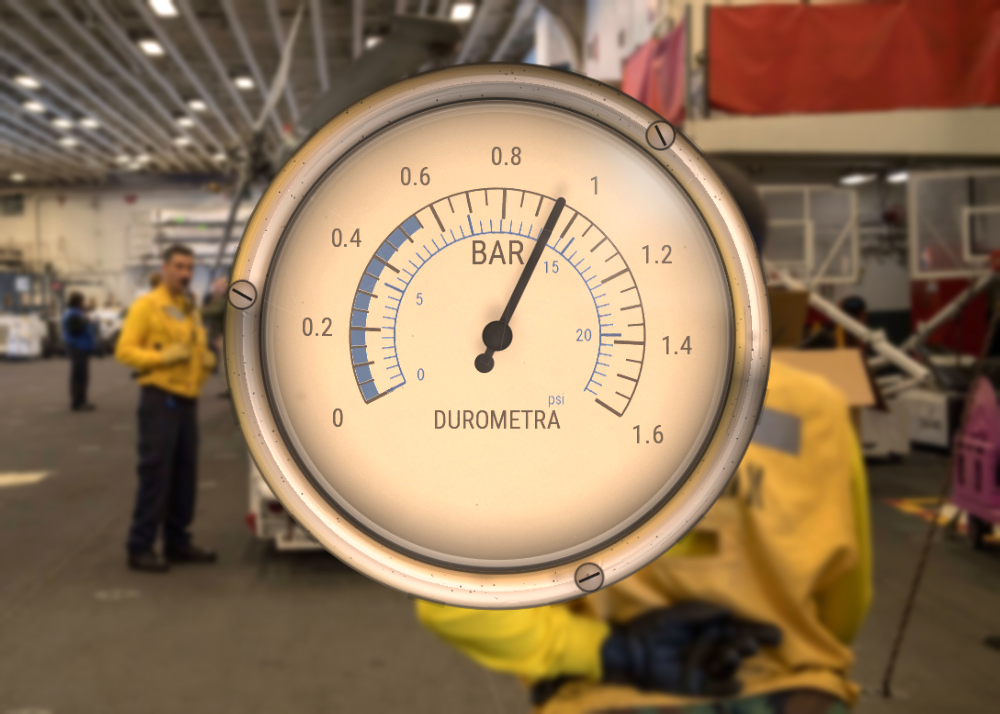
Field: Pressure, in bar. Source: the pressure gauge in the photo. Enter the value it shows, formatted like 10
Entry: 0.95
